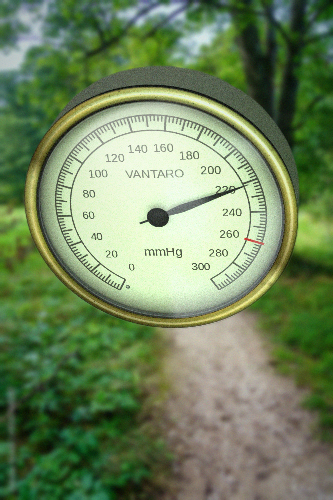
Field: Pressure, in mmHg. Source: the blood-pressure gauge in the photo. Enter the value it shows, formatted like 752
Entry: 220
